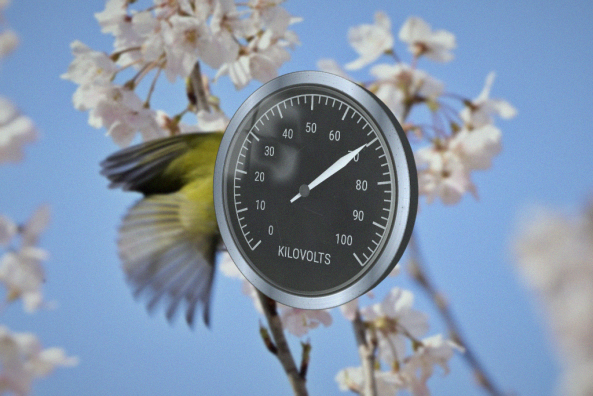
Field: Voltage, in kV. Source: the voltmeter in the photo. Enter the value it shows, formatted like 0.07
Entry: 70
